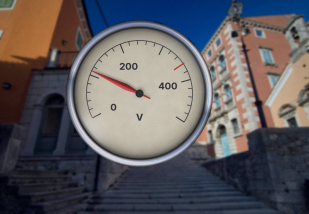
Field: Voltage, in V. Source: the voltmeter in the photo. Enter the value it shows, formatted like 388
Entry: 110
